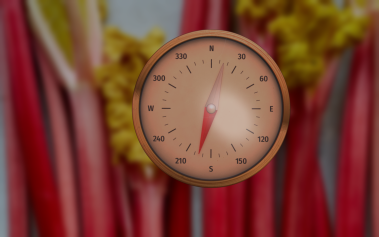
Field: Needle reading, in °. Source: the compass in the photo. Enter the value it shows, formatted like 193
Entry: 195
